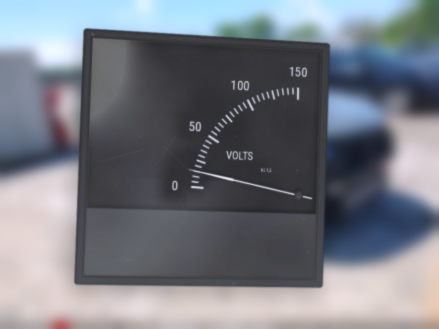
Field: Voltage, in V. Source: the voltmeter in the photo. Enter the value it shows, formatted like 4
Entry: 15
